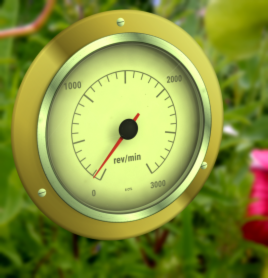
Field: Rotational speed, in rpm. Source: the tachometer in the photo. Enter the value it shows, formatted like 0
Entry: 100
